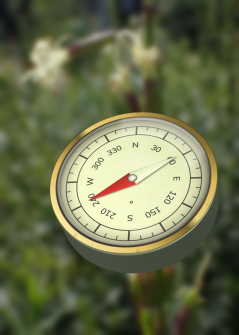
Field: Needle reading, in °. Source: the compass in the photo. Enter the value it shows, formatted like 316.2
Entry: 240
